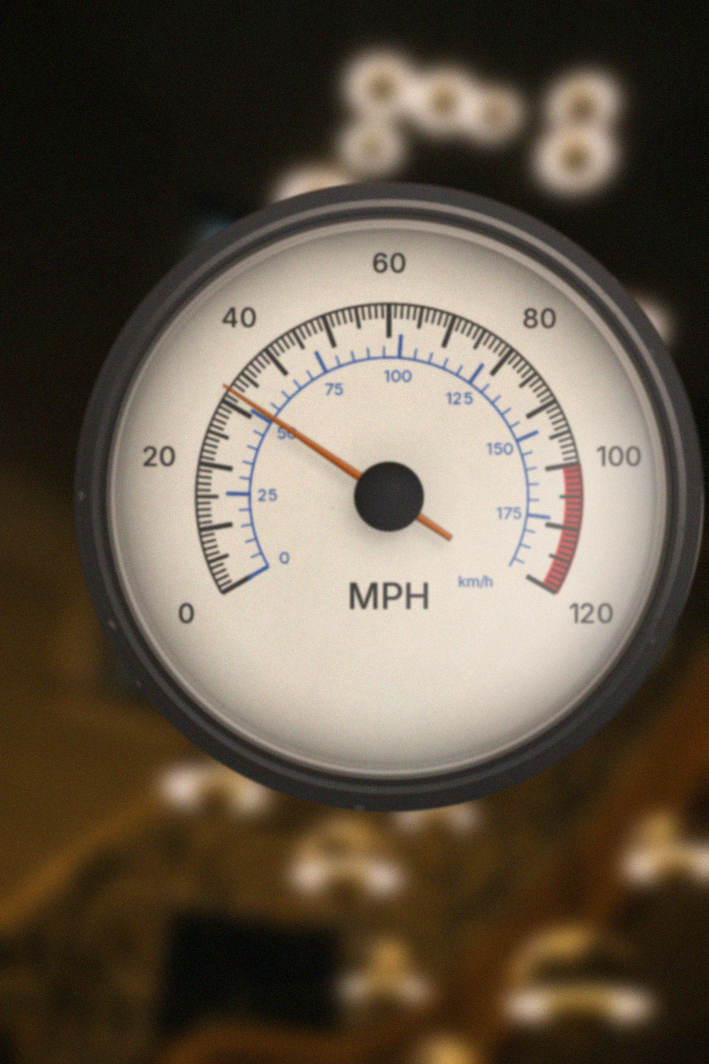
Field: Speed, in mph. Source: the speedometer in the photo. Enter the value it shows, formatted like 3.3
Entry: 32
